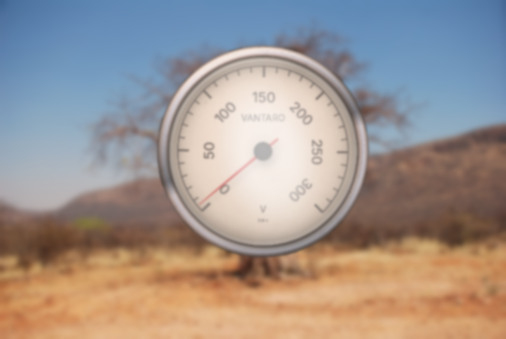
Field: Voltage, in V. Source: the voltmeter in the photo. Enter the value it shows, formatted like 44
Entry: 5
